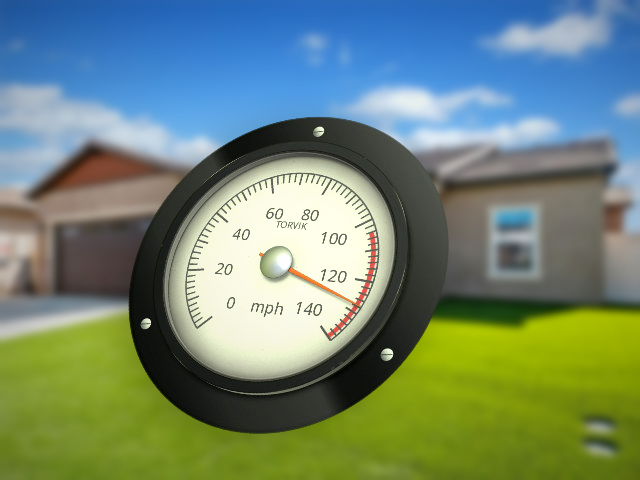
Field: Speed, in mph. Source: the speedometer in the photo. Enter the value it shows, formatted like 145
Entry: 128
